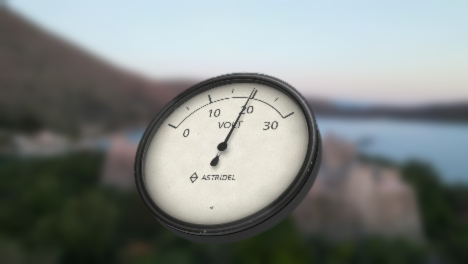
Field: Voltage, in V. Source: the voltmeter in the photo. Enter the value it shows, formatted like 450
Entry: 20
